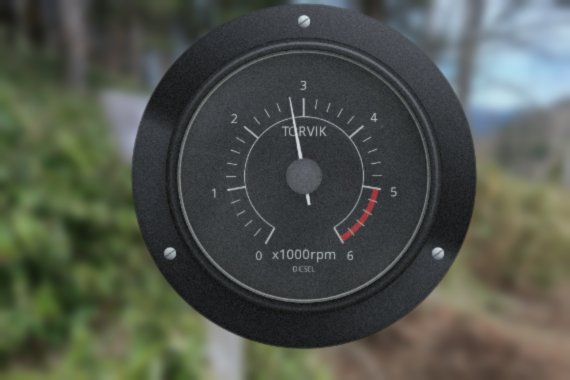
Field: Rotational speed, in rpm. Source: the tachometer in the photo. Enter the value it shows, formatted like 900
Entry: 2800
